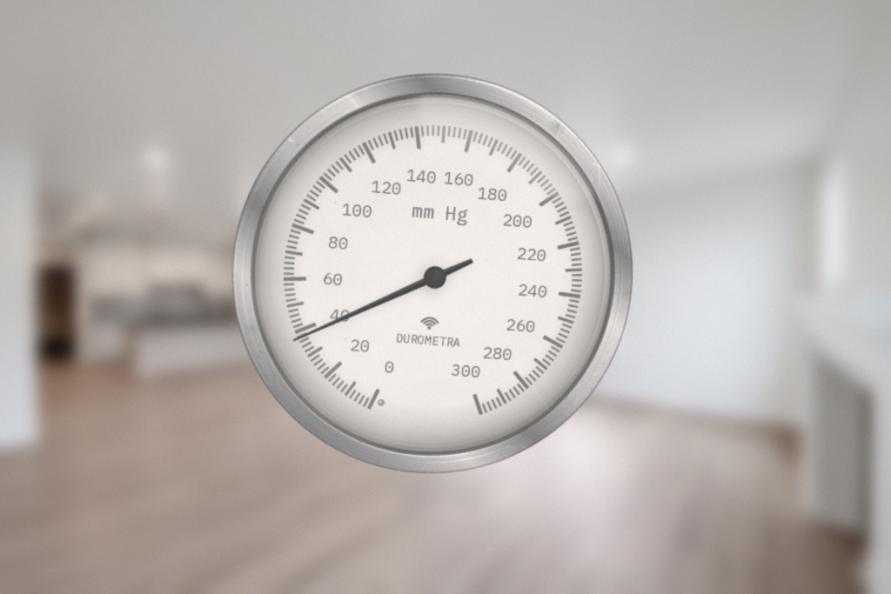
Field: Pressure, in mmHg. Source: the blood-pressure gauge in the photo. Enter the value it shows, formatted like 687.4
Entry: 38
